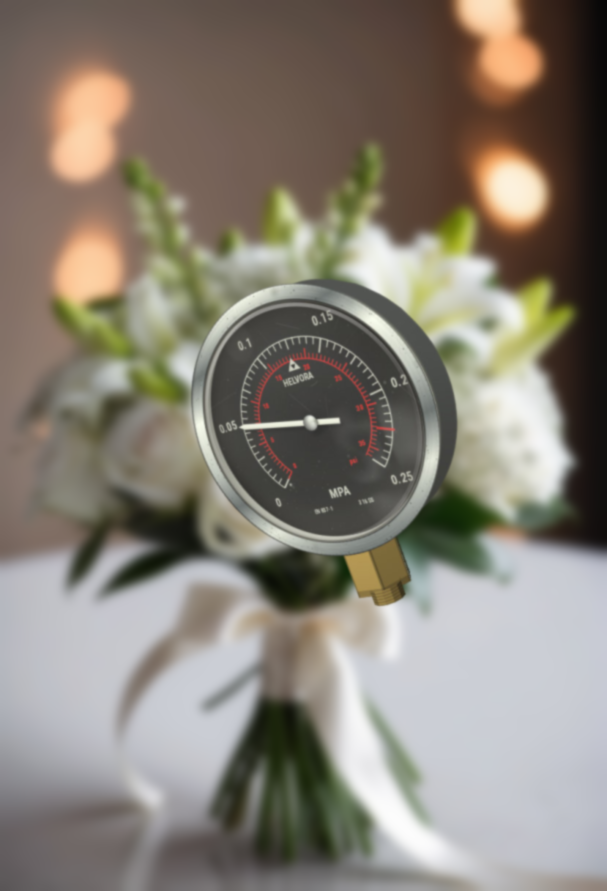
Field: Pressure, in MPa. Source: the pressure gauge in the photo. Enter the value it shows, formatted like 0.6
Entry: 0.05
